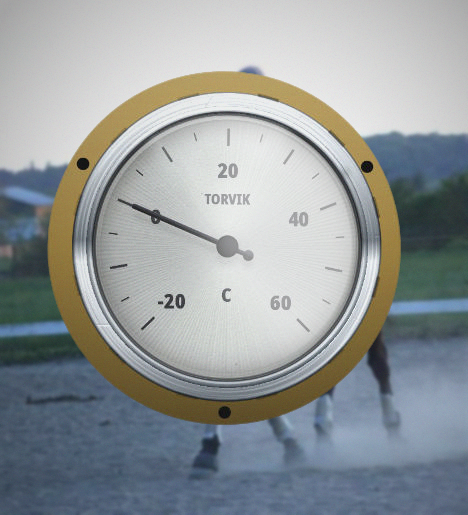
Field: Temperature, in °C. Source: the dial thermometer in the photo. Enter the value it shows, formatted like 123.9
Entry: 0
